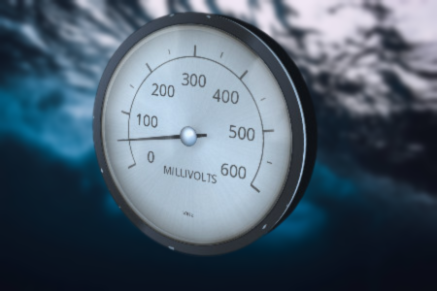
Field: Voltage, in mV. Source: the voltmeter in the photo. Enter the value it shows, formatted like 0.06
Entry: 50
